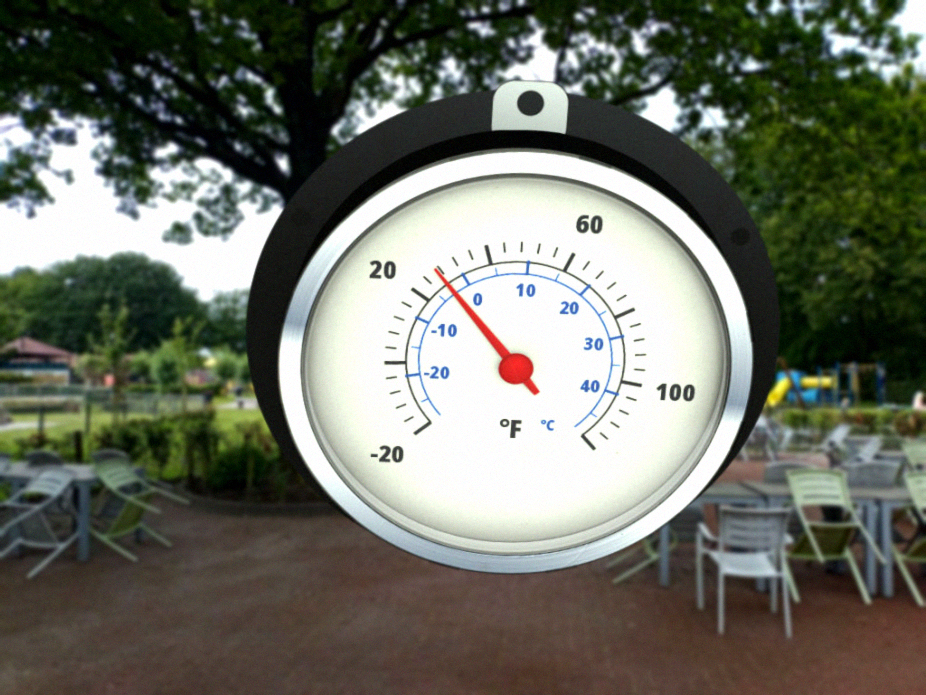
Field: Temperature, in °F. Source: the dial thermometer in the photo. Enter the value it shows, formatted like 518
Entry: 28
